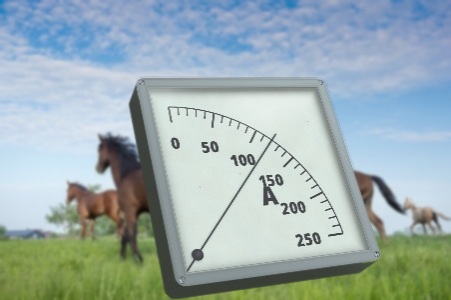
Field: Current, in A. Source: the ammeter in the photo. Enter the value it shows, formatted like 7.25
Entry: 120
